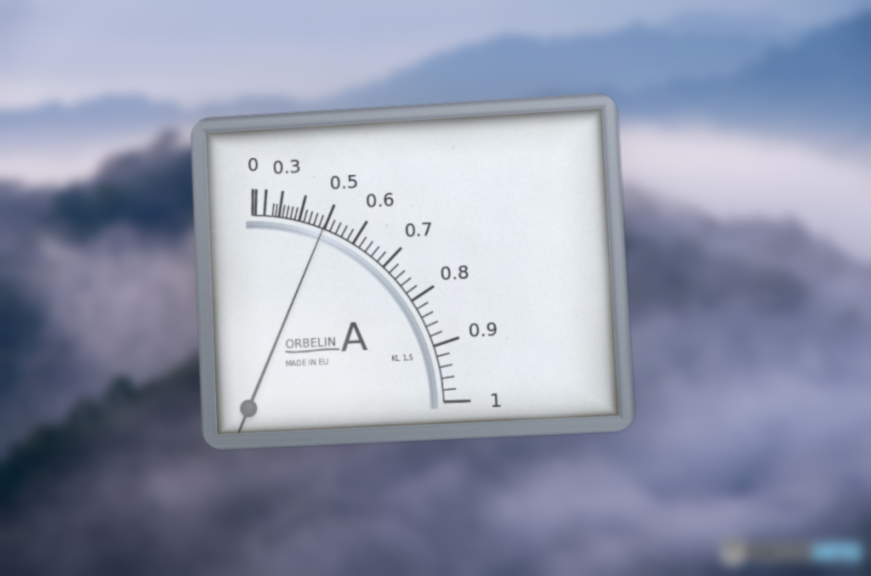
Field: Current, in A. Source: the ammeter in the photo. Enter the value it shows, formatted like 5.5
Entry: 0.5
